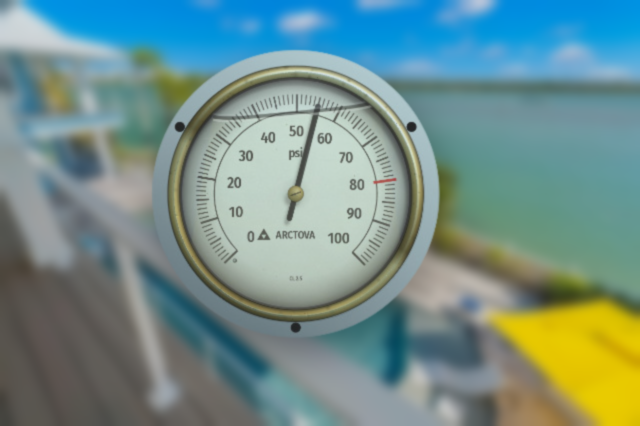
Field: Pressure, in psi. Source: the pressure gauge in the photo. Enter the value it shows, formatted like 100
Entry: 55
